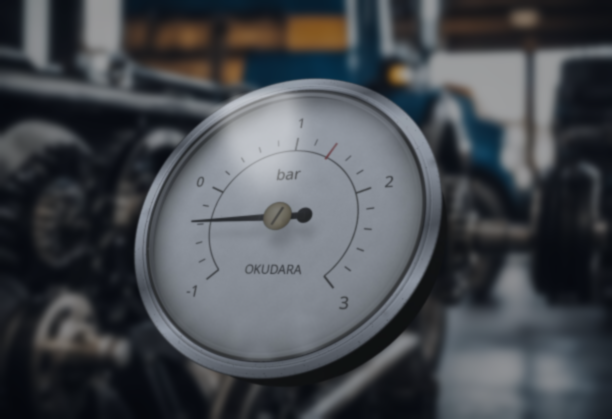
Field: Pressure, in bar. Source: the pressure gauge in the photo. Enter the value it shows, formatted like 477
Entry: -0.4
